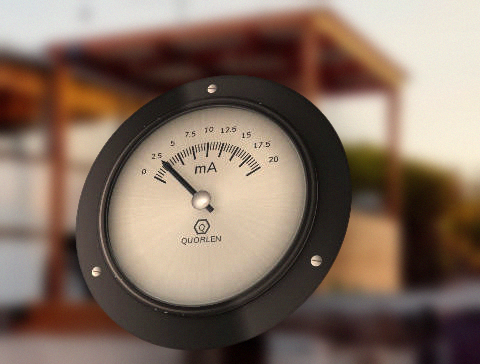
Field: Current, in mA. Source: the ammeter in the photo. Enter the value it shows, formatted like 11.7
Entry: 2.5
